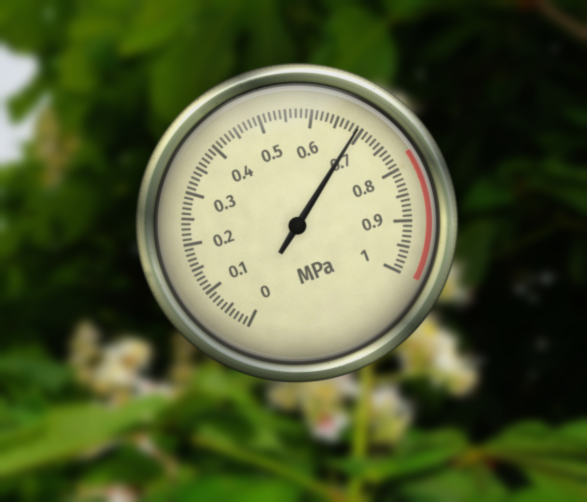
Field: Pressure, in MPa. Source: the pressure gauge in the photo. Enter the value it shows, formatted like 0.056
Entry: 0.69
